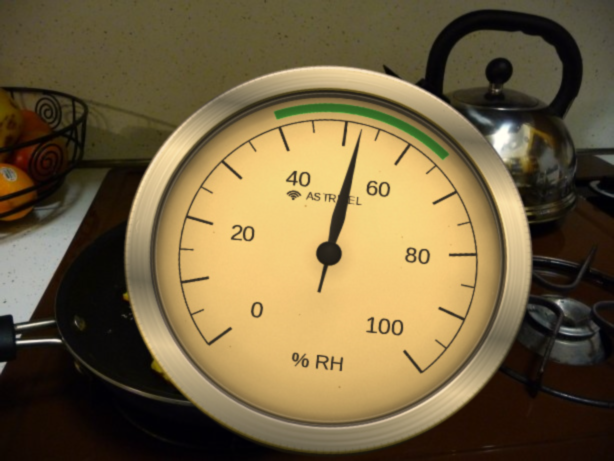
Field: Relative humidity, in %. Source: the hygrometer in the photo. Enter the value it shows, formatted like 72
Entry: 52.5
